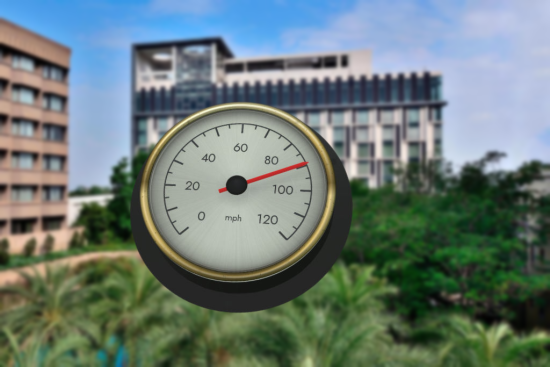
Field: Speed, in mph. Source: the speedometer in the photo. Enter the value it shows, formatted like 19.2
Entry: 90
